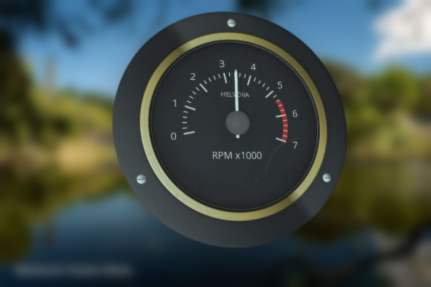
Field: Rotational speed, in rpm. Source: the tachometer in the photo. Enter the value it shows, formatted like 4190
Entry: 3400
